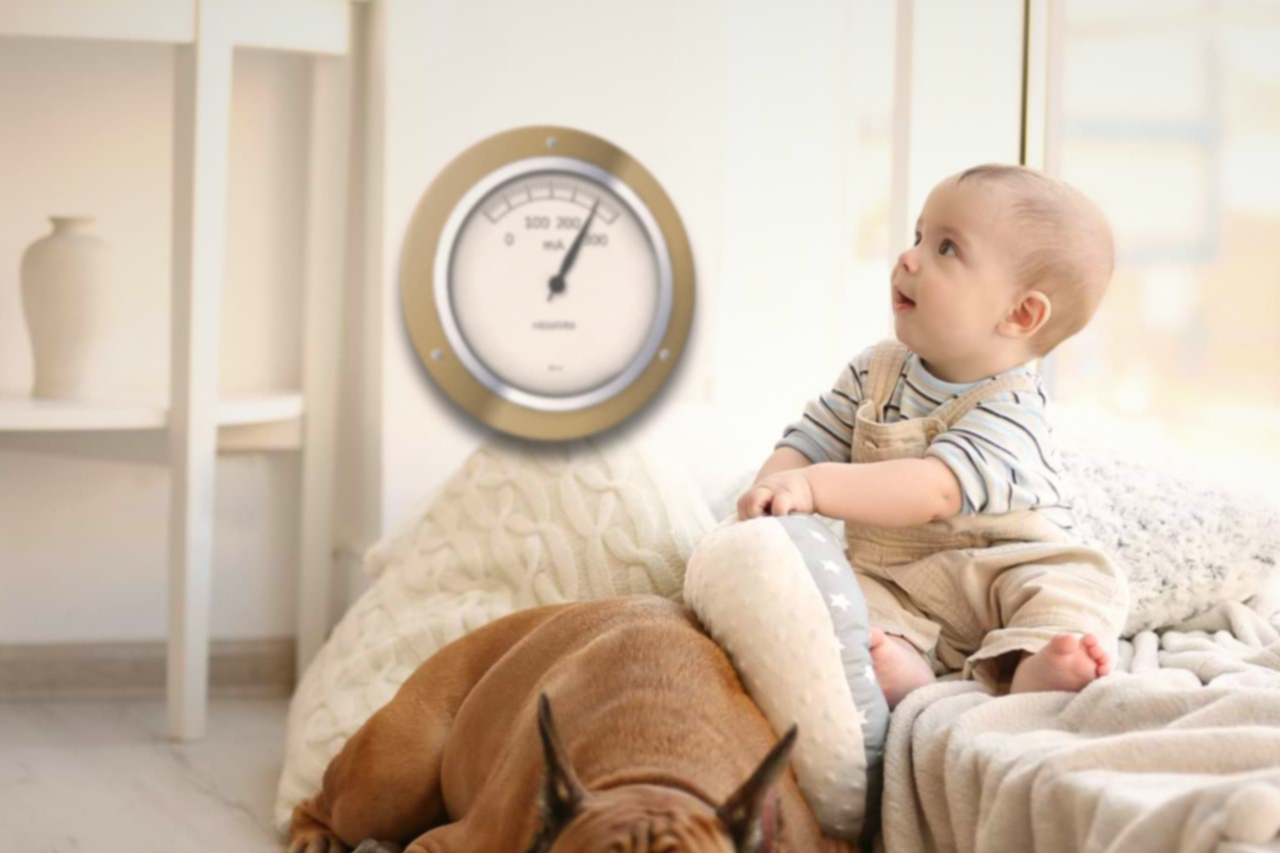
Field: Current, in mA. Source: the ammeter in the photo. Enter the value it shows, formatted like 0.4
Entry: 250
